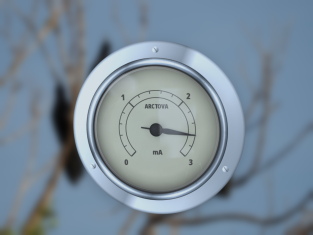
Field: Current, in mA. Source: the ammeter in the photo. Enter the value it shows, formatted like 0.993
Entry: 2.6
